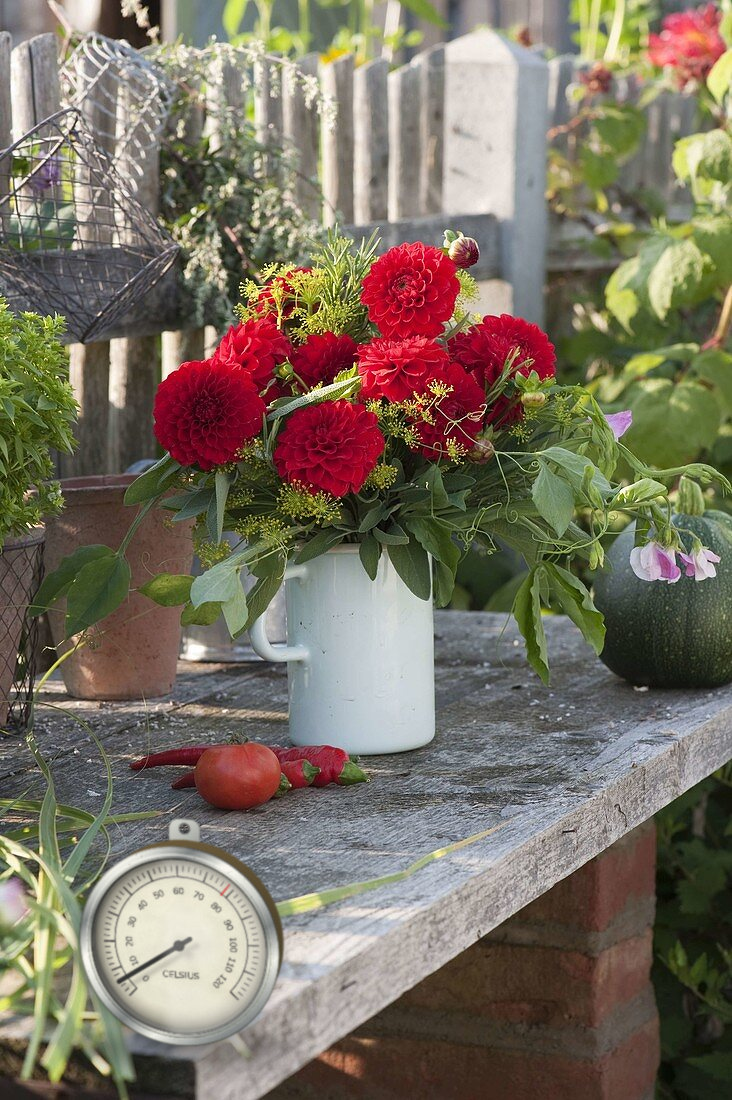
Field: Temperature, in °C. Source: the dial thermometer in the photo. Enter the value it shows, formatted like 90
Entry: 6
